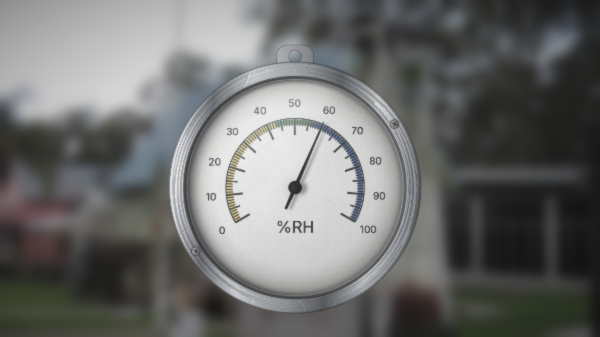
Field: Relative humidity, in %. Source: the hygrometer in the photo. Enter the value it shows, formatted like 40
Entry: 60
